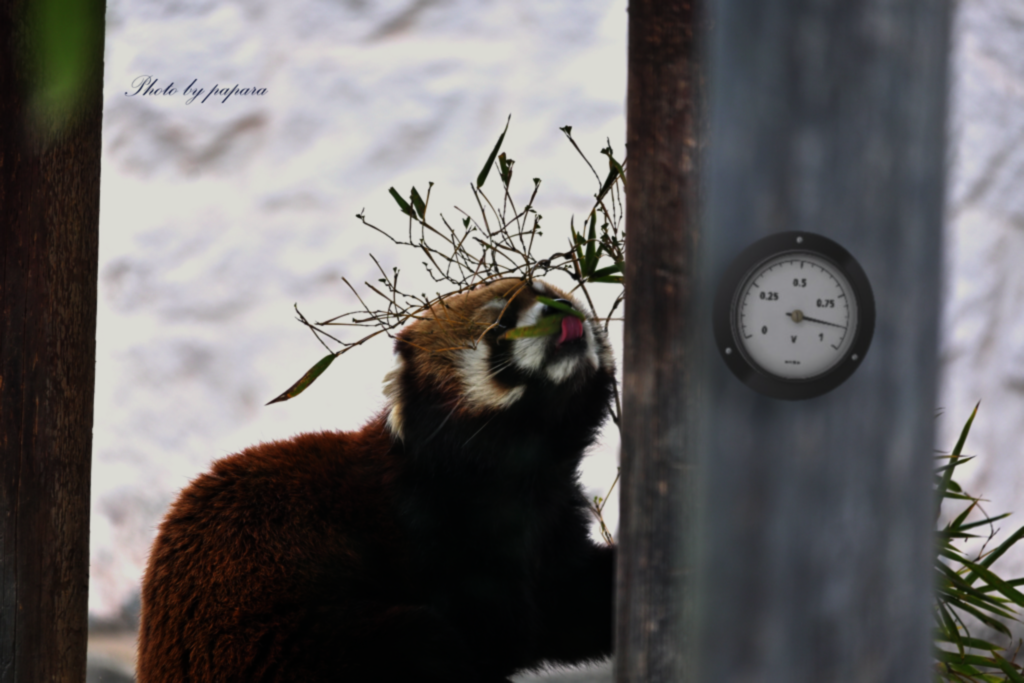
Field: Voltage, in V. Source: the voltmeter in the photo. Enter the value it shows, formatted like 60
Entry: 0.9
